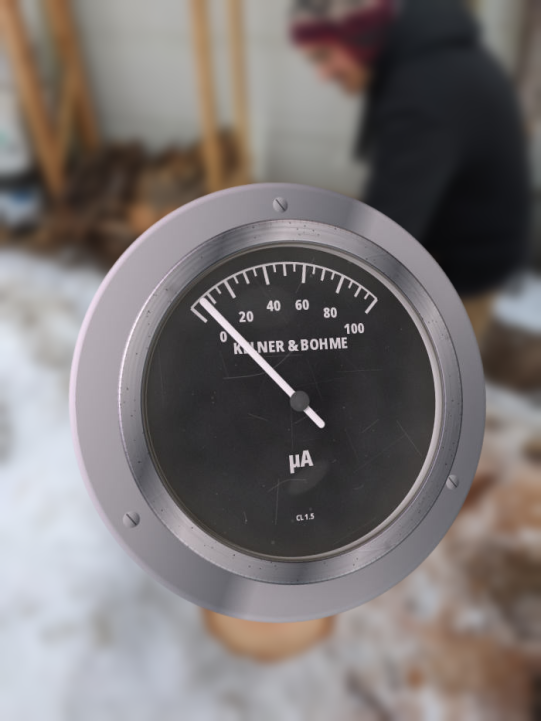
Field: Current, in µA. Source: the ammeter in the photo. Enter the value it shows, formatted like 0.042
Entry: 5
